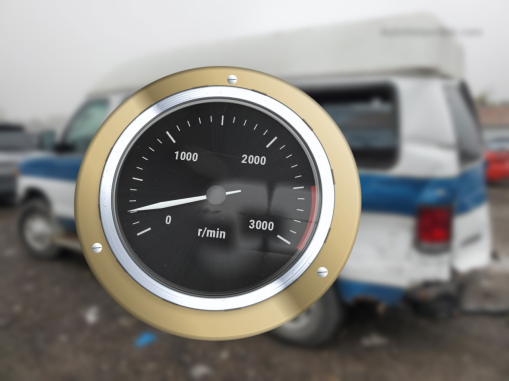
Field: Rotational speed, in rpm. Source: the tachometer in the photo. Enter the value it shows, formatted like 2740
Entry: 200
